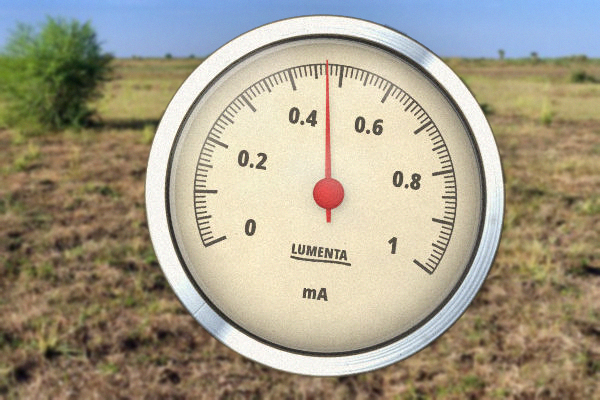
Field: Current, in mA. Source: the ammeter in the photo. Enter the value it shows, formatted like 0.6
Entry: 0.47
